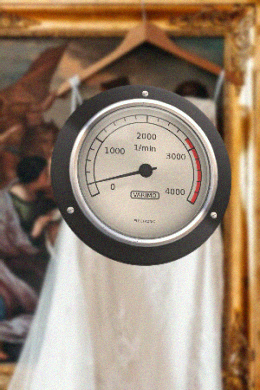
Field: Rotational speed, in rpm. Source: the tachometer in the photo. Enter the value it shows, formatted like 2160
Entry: 200
